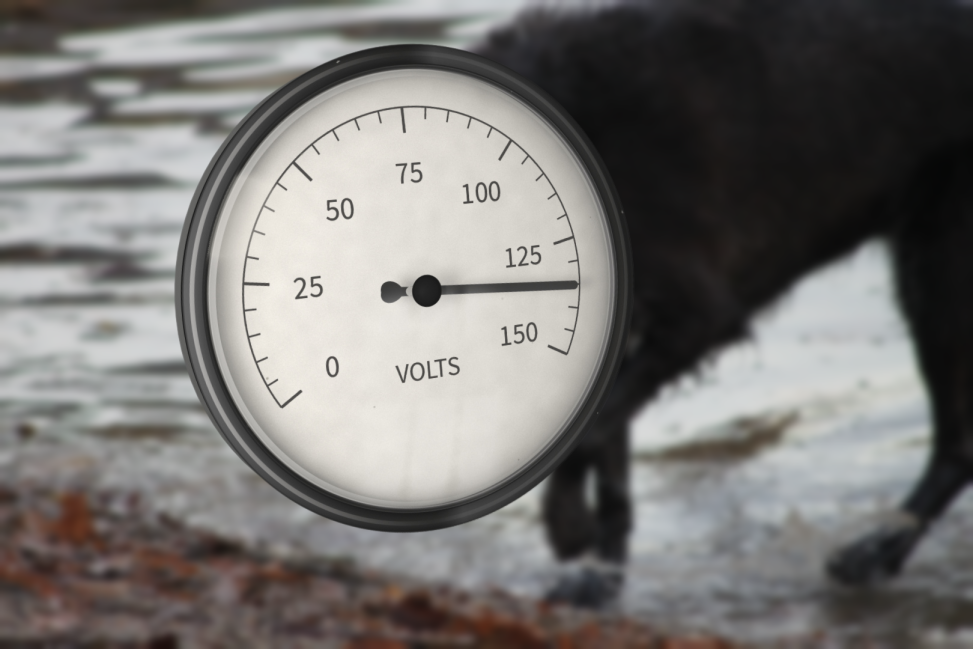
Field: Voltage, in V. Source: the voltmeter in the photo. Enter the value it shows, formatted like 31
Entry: 135
